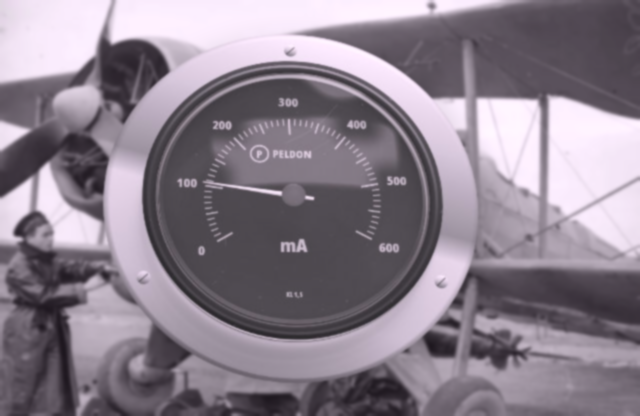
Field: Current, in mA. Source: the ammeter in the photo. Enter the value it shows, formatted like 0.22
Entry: 100
